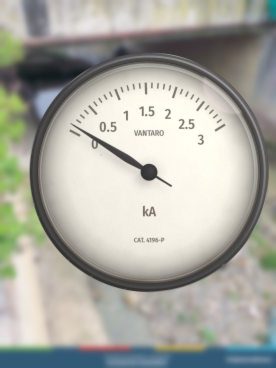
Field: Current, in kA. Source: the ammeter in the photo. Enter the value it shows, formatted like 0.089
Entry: 0.1
